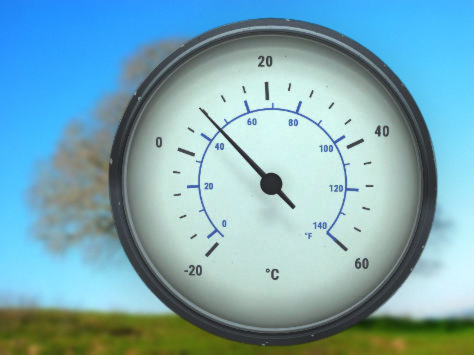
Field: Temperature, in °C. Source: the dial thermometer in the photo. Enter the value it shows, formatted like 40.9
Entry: 8
